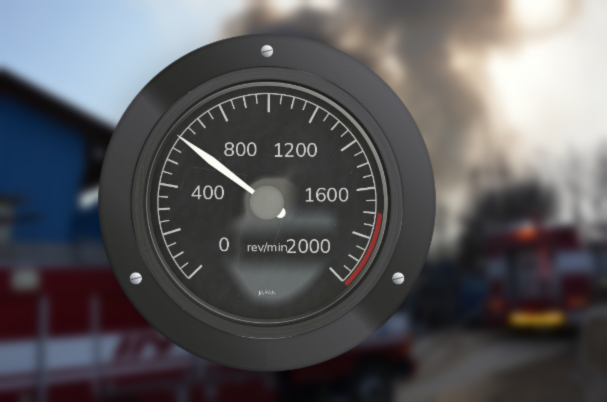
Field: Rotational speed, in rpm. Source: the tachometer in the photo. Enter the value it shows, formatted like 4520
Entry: 600
